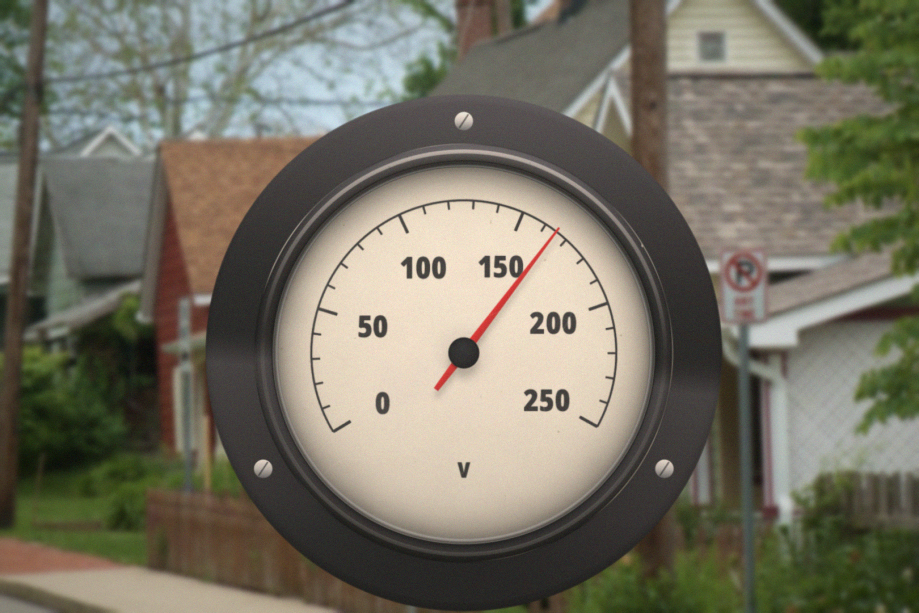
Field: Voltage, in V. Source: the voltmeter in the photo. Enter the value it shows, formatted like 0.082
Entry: 165
